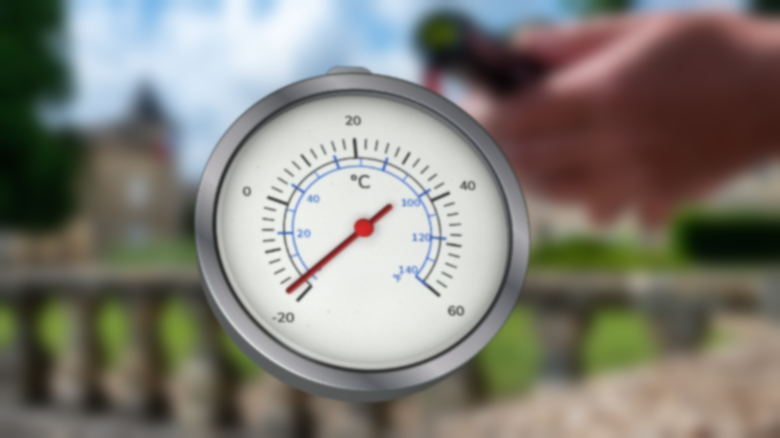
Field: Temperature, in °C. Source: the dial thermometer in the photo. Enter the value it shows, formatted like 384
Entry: -18
